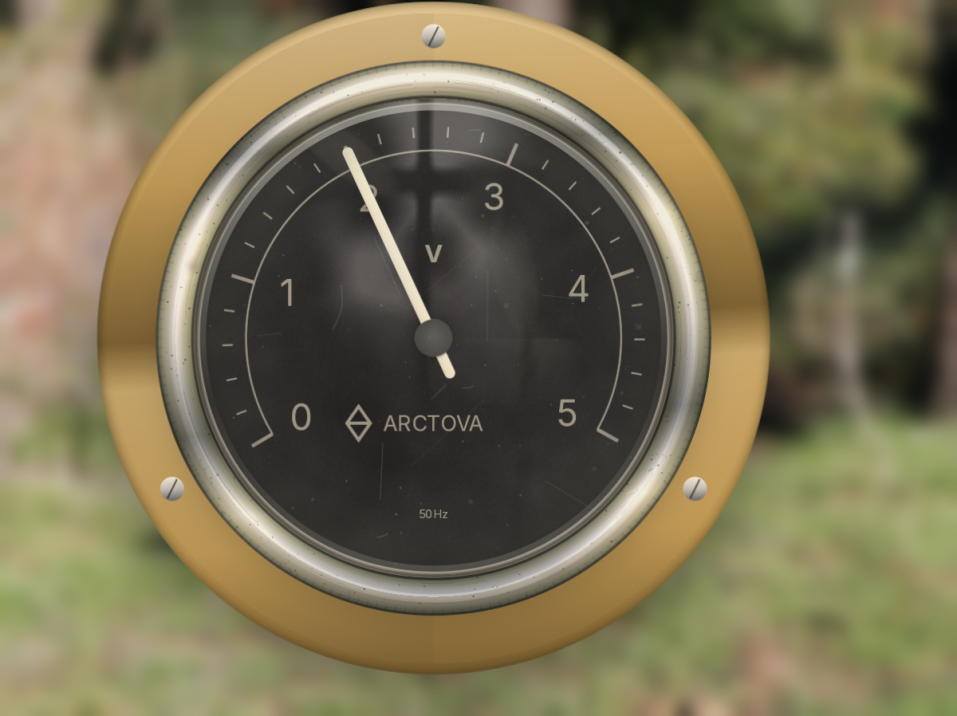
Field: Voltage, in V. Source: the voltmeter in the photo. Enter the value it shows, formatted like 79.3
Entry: 2
